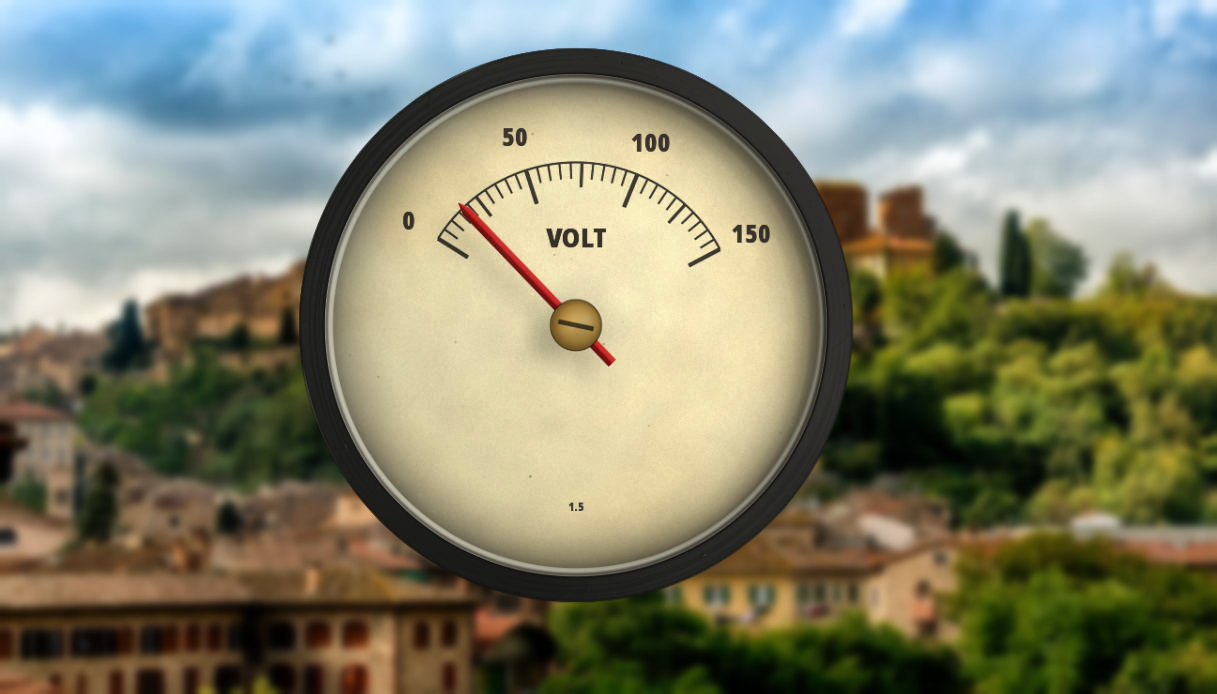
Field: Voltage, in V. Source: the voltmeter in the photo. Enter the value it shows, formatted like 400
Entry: 17.5
